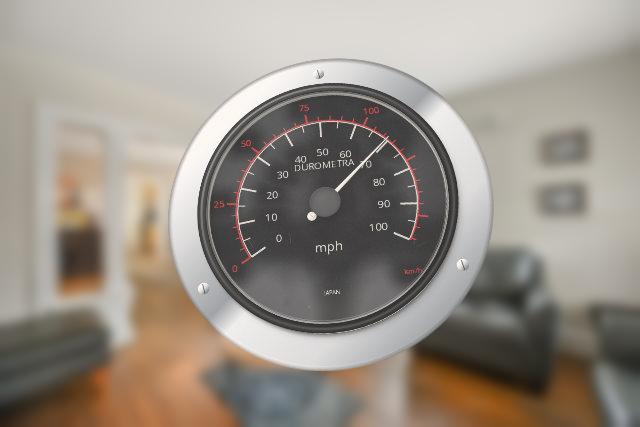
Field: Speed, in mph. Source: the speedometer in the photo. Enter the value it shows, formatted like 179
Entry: 70
